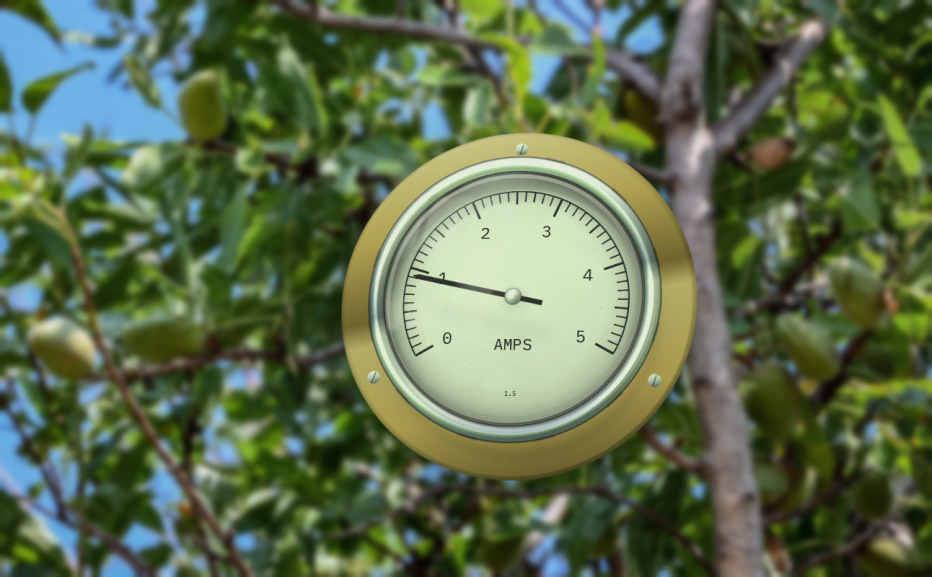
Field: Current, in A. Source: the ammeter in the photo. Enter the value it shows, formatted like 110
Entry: 0.9
